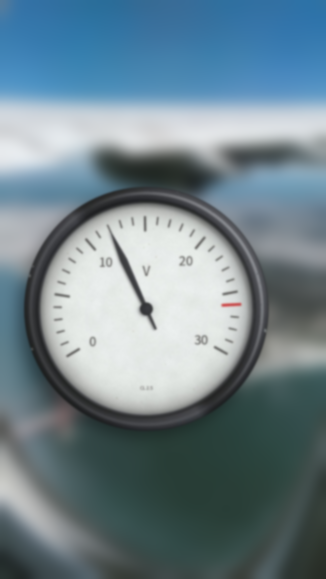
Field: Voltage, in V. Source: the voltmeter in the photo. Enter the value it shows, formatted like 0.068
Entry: 12
